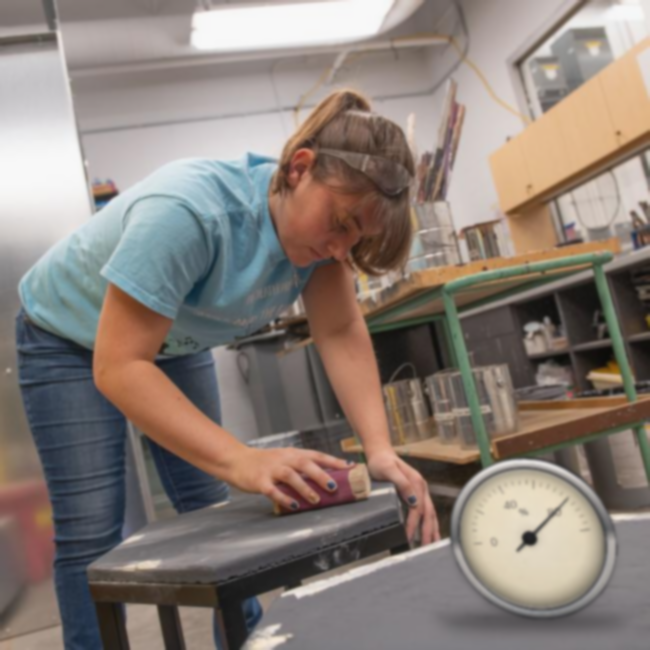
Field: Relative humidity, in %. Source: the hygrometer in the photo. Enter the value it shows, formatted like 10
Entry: 80
